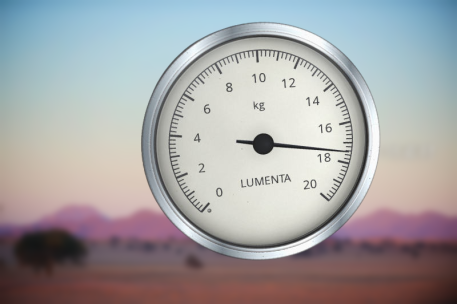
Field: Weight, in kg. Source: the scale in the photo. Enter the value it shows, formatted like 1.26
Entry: 17.4
